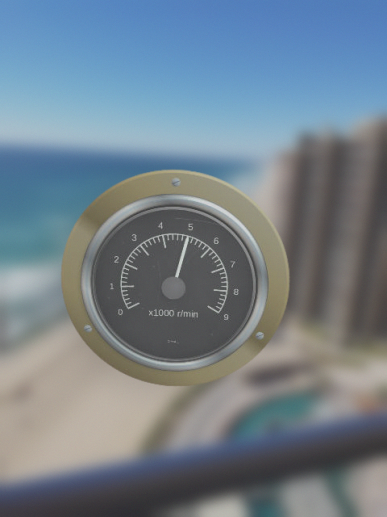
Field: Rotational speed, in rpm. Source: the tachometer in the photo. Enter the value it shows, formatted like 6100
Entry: 5000
